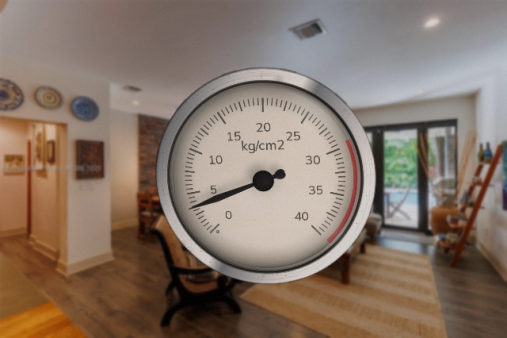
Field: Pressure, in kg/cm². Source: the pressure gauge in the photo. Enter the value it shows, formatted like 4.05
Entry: 3.5
